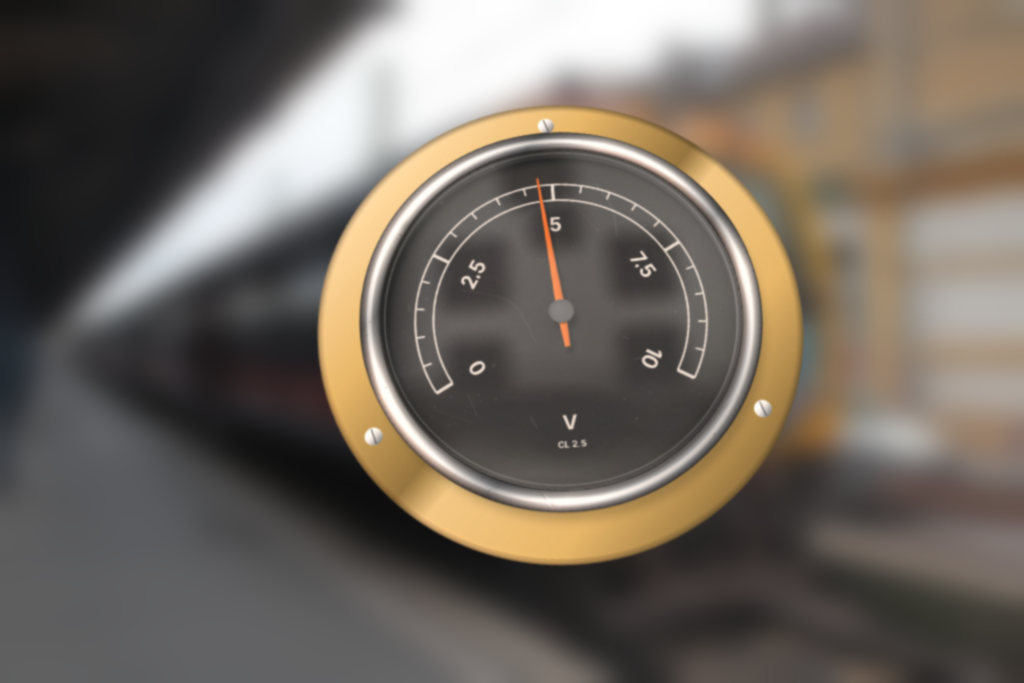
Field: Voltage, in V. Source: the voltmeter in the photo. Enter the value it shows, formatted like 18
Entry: 4.75
